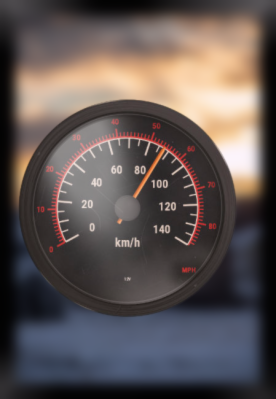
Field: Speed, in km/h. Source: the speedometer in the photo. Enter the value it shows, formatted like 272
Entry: 87.5
